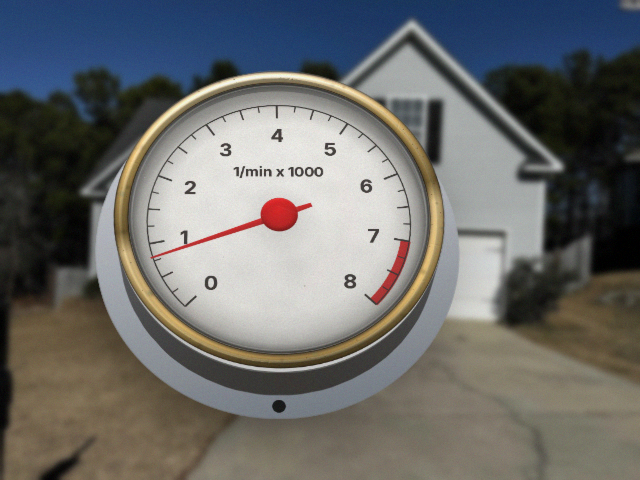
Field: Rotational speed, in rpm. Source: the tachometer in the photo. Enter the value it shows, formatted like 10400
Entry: 750
